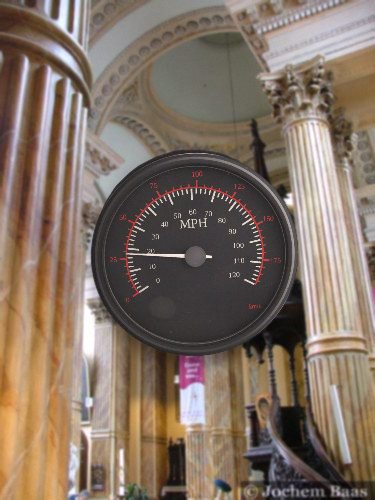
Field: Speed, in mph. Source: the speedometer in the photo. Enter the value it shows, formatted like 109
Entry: 18
